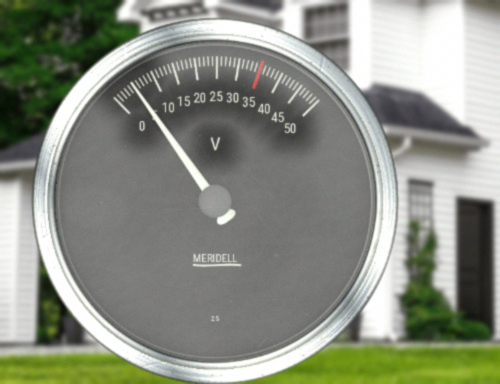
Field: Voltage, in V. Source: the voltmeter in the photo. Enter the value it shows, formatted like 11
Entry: 5
